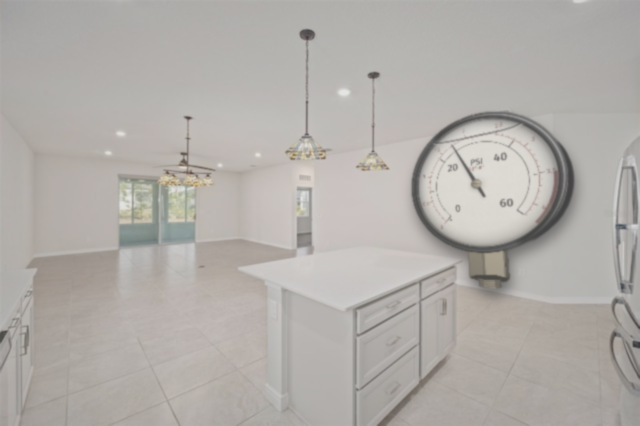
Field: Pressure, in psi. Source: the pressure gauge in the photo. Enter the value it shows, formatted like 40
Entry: 25
